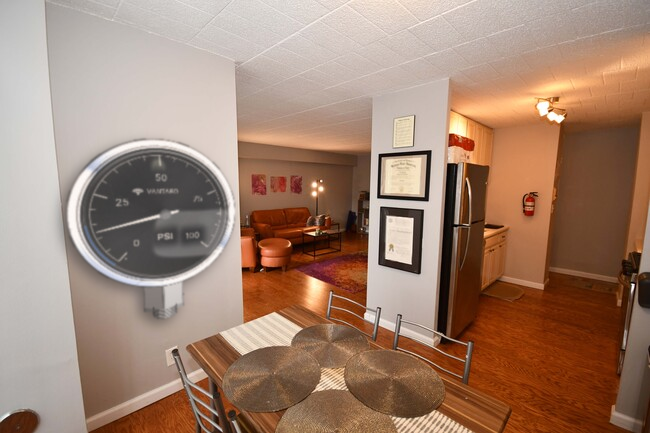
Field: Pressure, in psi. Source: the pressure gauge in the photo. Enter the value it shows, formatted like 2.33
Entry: 12.5
